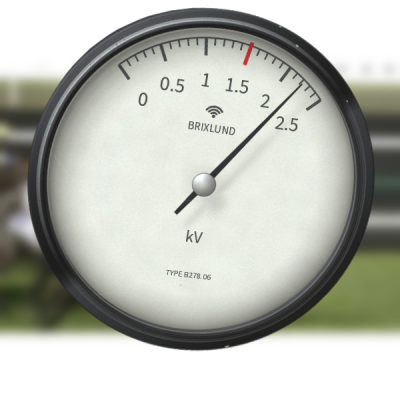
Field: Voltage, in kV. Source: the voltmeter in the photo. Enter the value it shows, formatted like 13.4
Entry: 2.2
